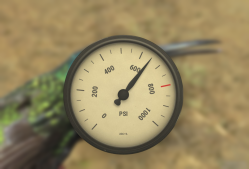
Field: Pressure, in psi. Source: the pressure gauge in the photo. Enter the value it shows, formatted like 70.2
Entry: 650
